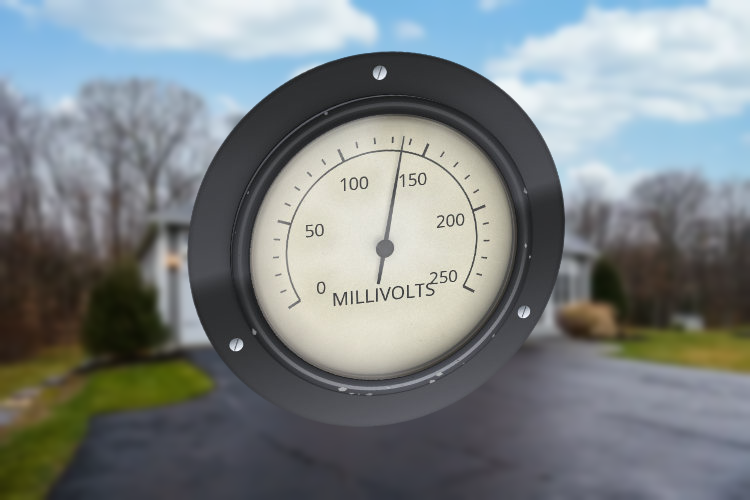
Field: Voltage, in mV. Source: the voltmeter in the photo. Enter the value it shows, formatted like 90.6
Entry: 135
